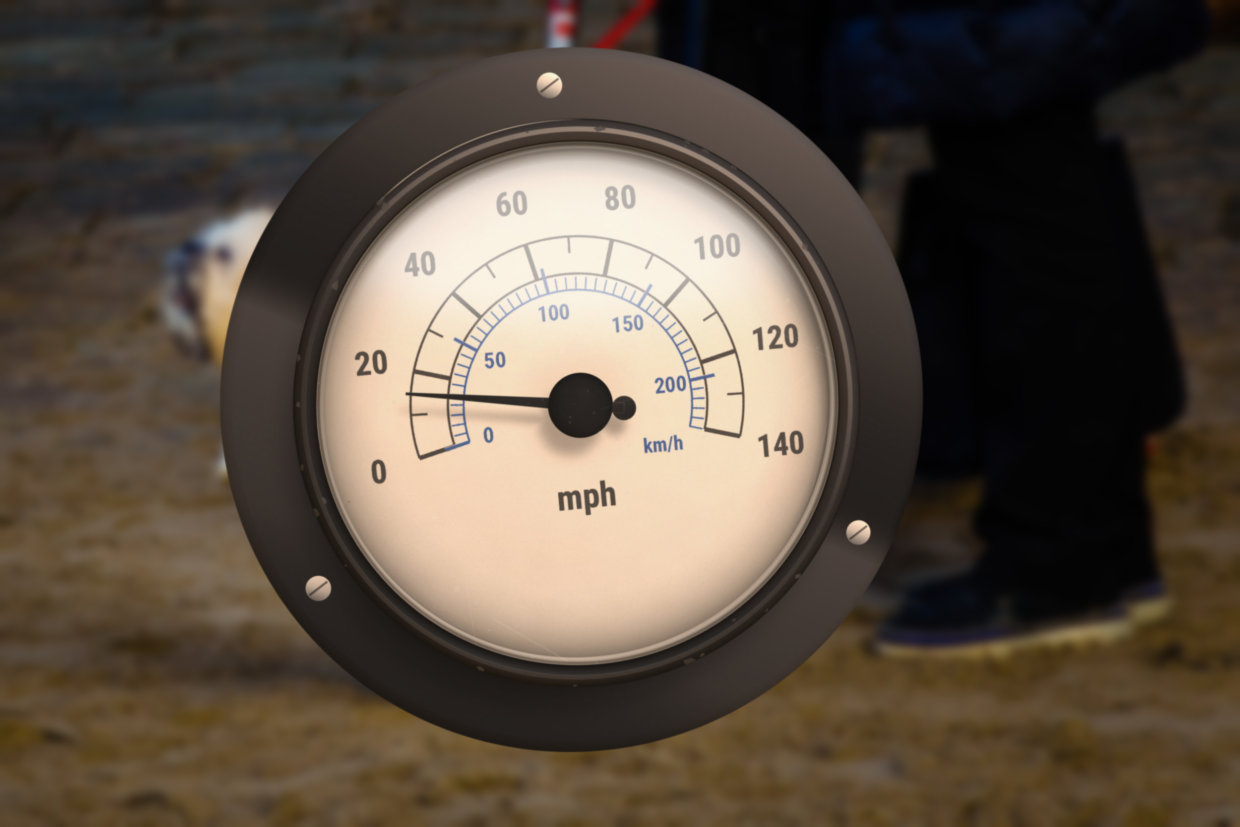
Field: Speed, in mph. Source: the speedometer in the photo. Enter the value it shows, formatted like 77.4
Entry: 15
